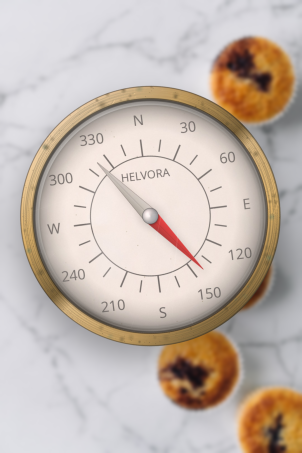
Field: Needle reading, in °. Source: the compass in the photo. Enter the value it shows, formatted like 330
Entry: 142.5
